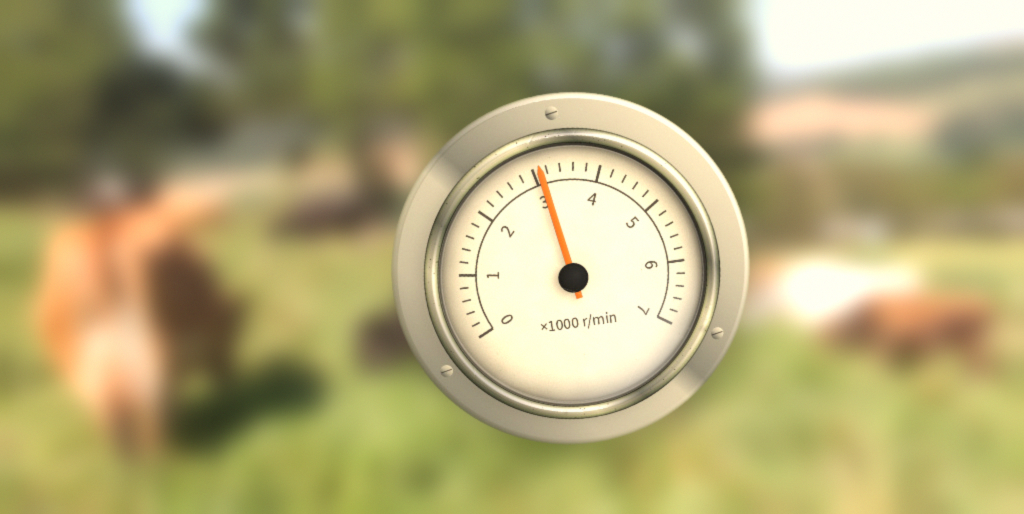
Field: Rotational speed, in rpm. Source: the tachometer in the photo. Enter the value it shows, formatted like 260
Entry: 3100
